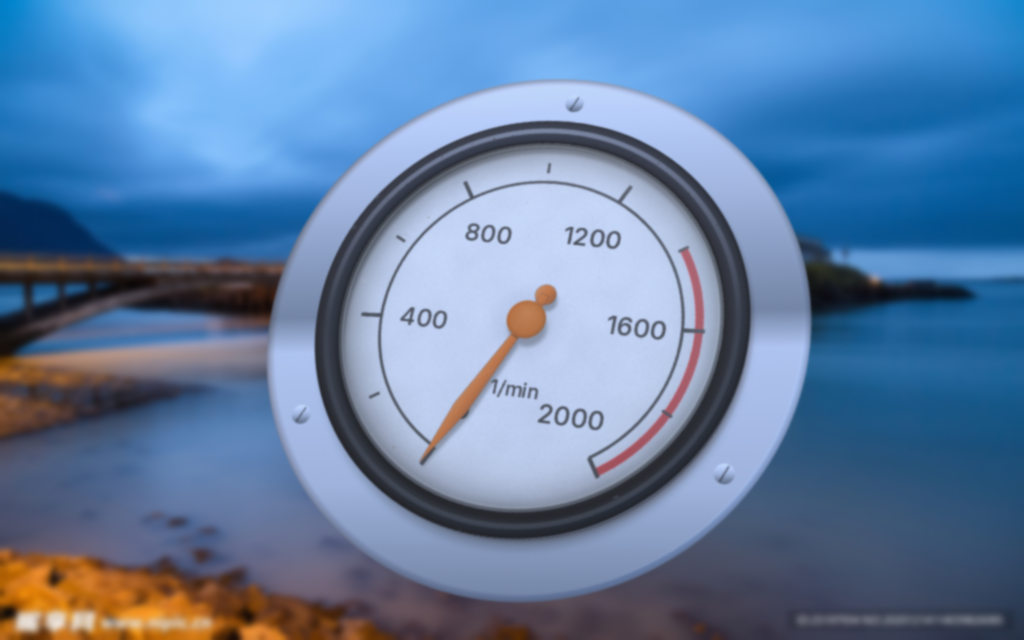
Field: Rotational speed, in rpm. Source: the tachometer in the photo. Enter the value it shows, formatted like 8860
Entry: 0
